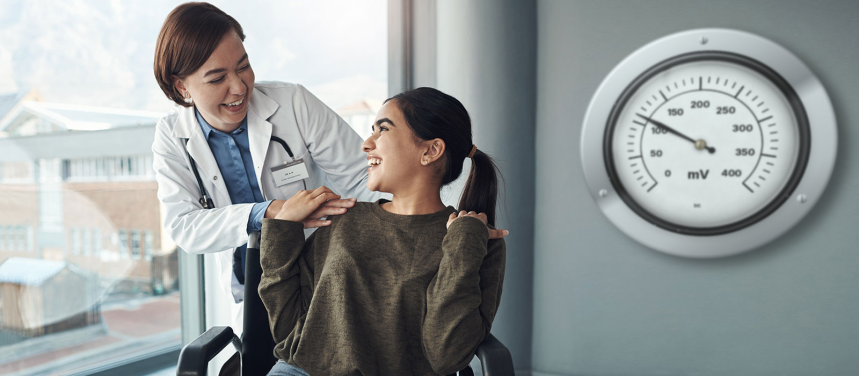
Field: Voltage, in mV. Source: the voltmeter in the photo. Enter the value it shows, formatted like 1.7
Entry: 110
